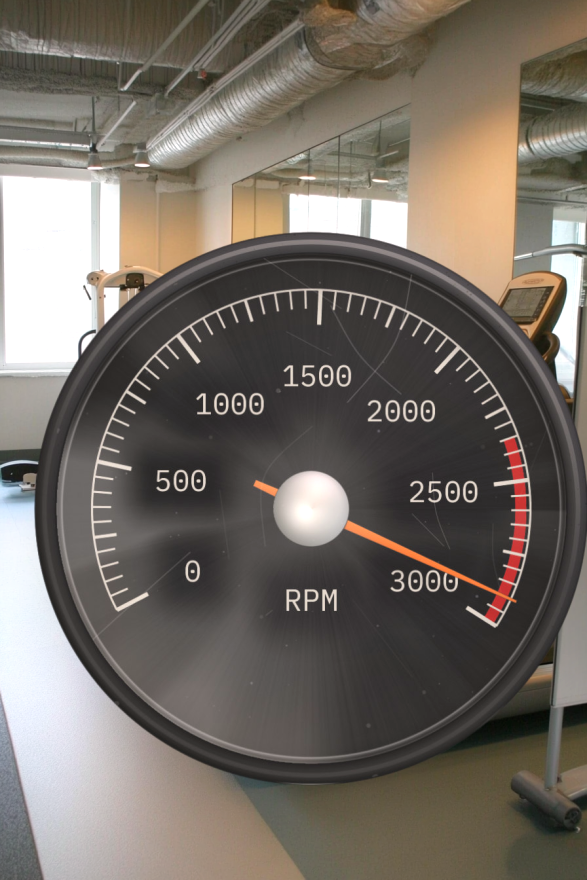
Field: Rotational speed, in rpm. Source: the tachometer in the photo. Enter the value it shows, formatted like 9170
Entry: 2900
